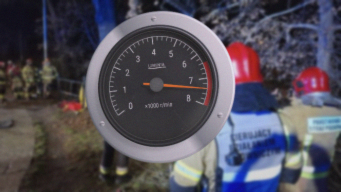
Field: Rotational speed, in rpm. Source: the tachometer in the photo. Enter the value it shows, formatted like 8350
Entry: 7400
